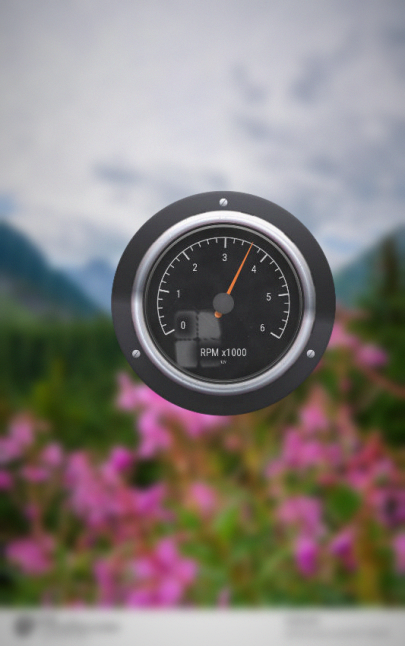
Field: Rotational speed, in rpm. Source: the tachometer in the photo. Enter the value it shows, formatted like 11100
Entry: 3600
